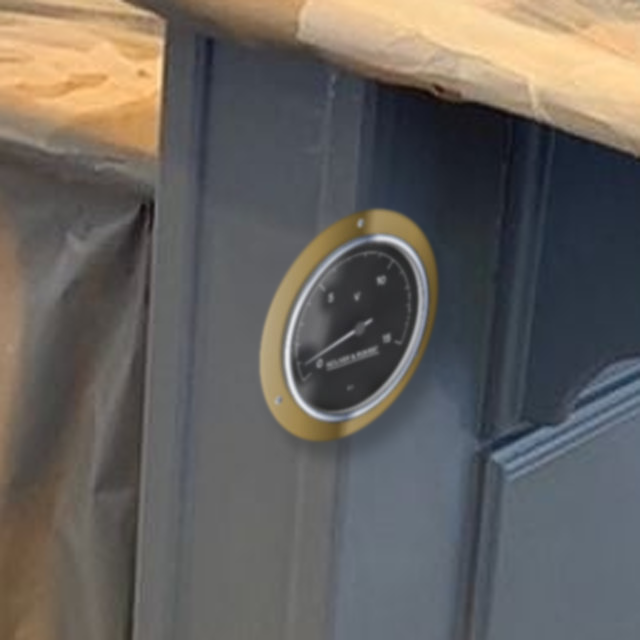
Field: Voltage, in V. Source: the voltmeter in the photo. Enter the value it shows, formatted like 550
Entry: 1
